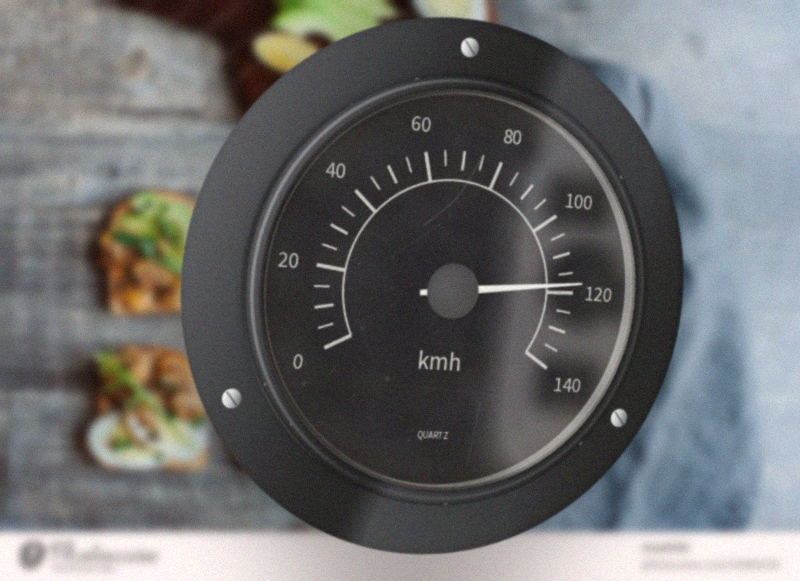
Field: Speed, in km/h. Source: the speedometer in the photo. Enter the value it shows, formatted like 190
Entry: 117.5
